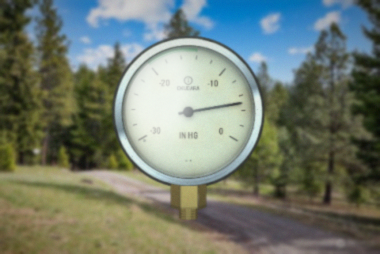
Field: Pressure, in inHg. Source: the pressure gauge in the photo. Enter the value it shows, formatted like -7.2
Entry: -5
